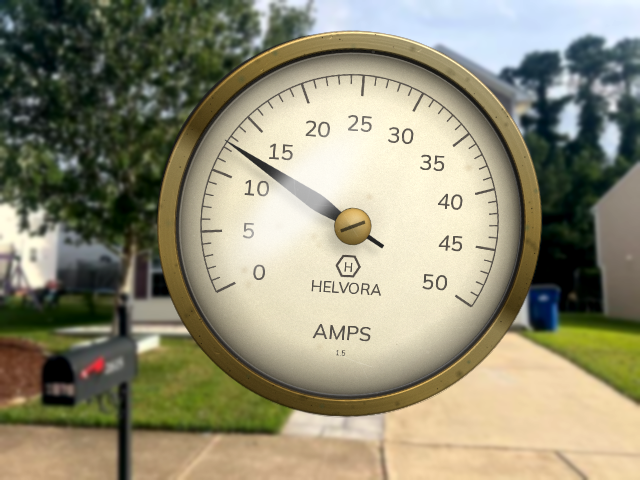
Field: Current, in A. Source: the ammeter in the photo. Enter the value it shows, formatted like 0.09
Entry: 12.5
